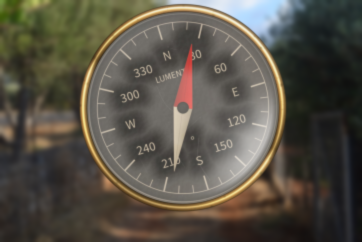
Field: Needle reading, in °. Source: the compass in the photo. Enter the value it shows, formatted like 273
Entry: 25
